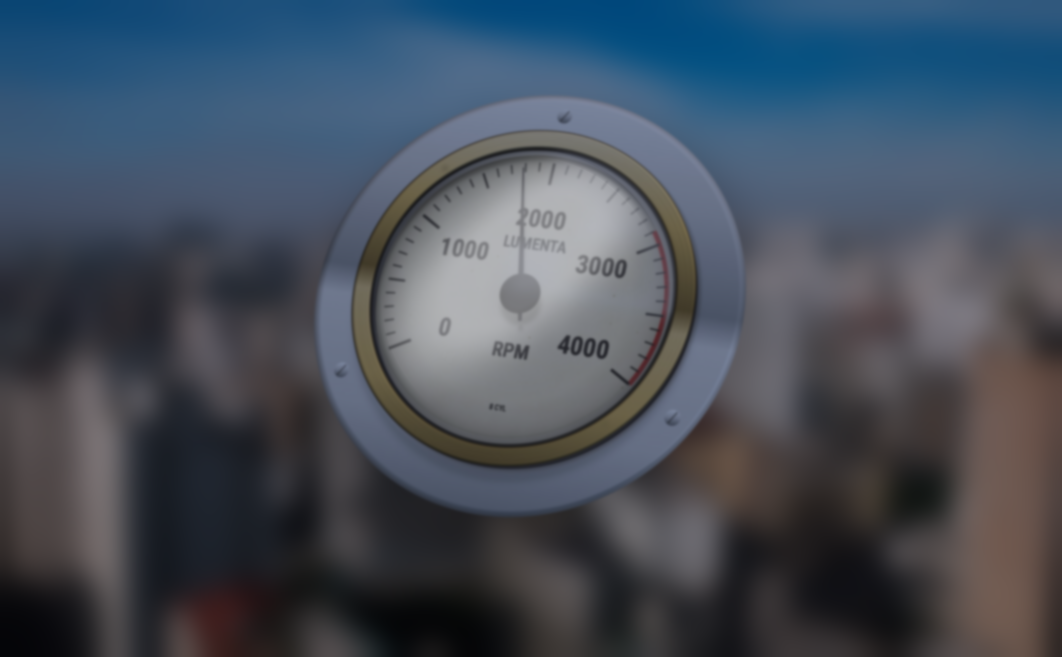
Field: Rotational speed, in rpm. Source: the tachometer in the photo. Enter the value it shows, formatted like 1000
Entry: 1800
